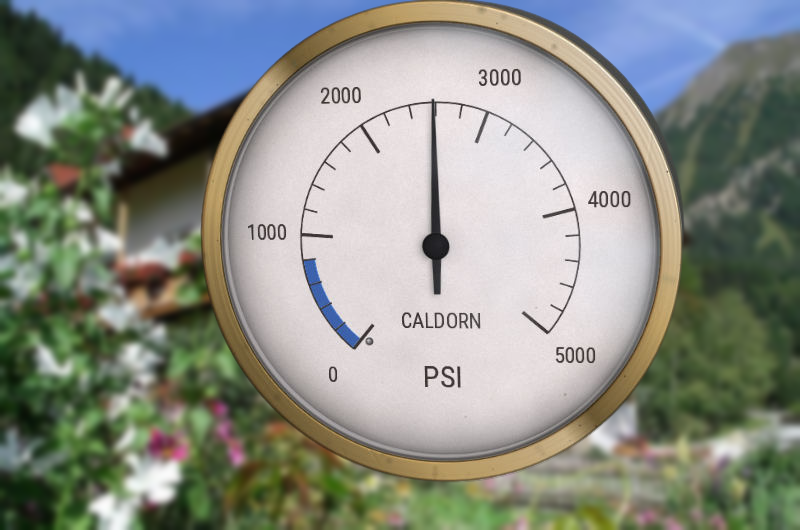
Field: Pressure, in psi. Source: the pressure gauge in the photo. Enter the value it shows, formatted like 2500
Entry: 2600
